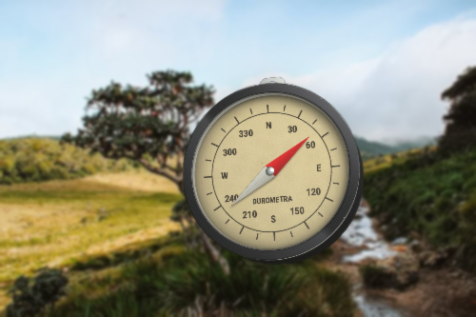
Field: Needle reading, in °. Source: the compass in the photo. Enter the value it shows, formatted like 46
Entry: 52.5
